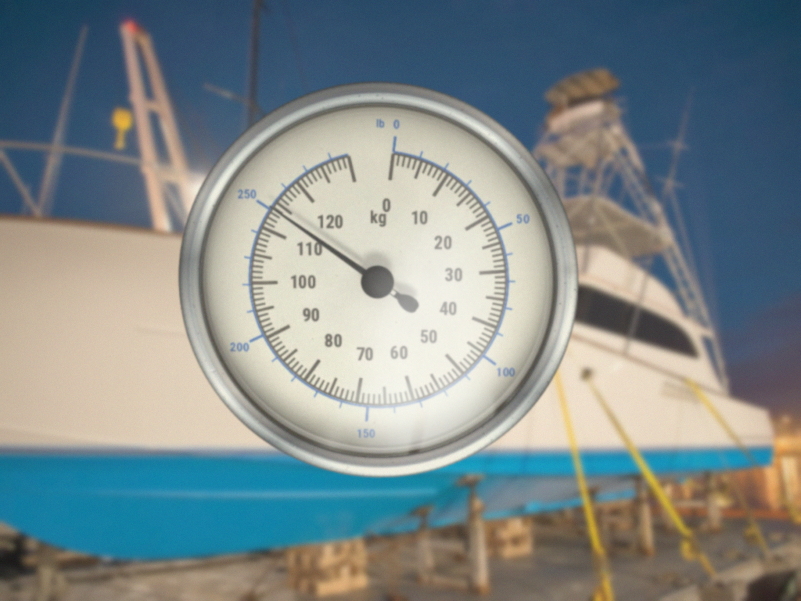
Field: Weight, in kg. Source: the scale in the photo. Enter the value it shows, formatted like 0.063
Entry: 114
